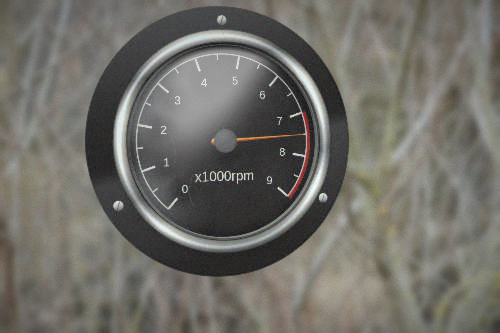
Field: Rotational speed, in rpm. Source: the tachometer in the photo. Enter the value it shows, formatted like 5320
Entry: 7500
